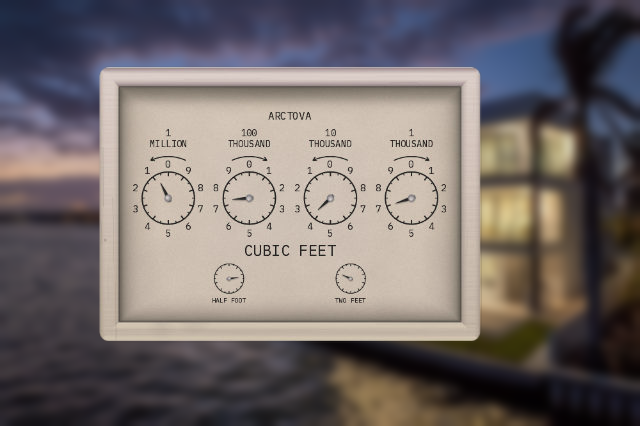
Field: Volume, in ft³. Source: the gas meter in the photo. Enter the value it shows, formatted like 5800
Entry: 73700
